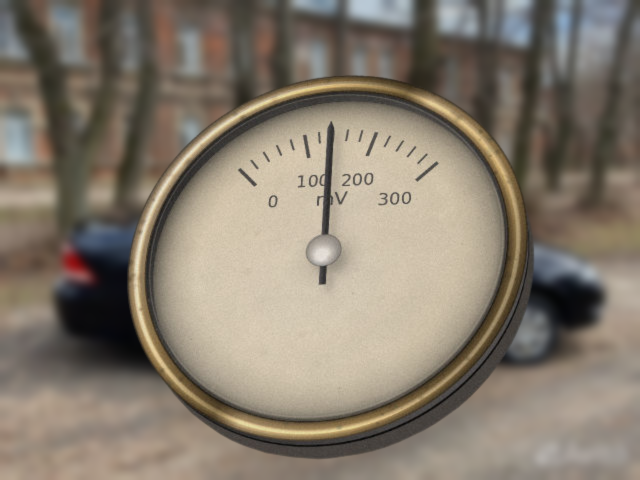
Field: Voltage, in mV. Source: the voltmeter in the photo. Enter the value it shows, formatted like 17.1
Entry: 140
